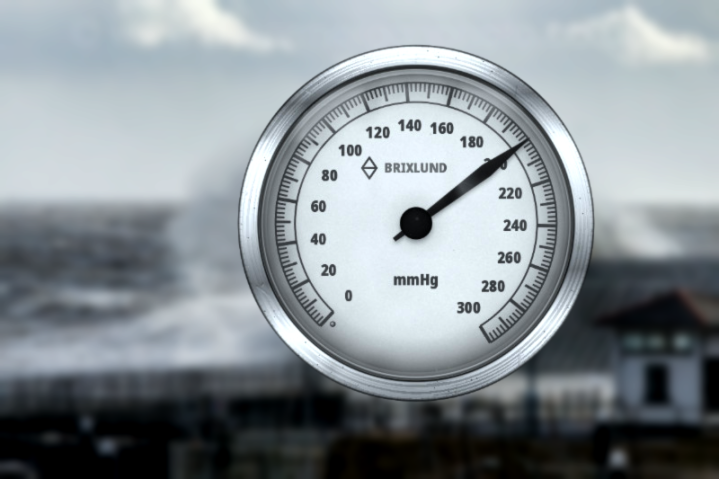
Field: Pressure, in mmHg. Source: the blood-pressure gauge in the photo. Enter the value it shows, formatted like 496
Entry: 200
